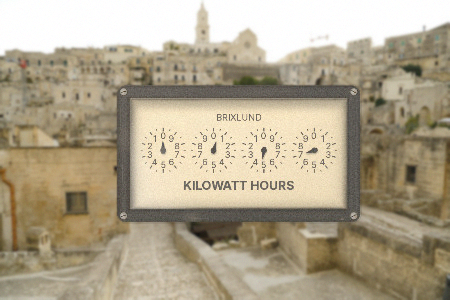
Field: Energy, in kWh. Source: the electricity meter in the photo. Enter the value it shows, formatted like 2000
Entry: 47
